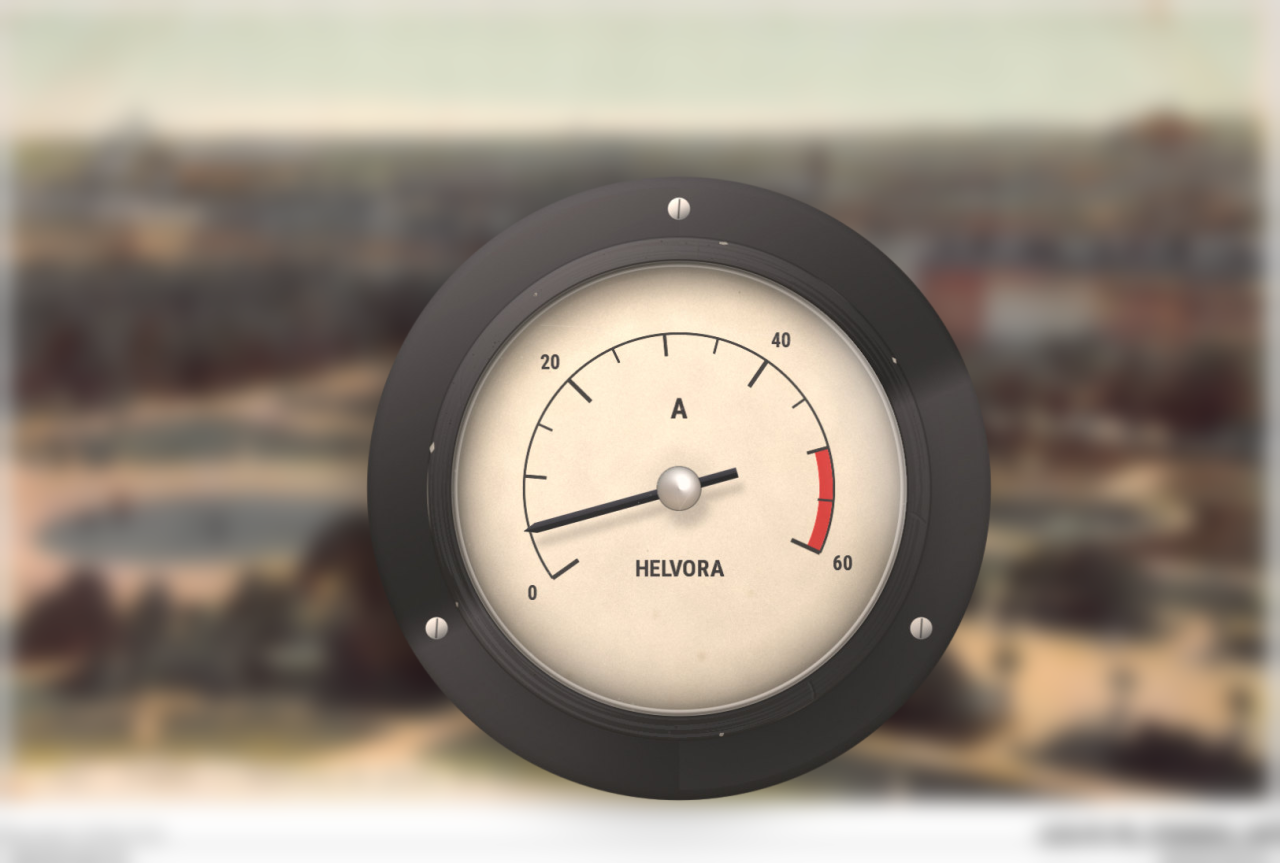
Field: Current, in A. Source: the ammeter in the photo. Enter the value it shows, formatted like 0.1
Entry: 5
